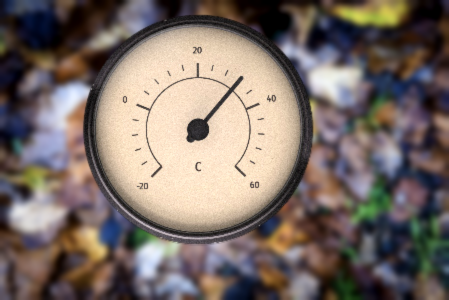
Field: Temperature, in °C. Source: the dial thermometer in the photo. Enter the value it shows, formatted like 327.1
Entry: 32
